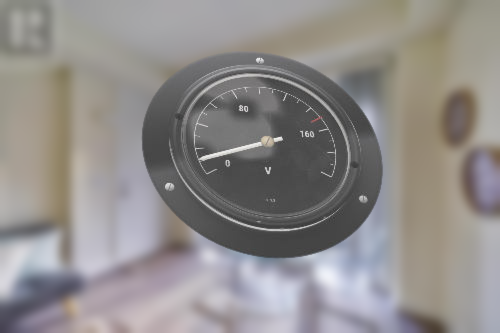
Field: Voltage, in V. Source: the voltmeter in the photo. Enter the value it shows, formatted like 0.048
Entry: 10
